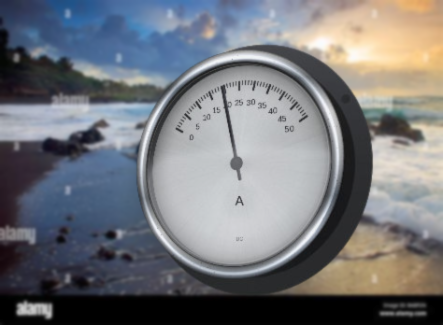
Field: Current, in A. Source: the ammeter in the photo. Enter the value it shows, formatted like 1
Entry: 20
